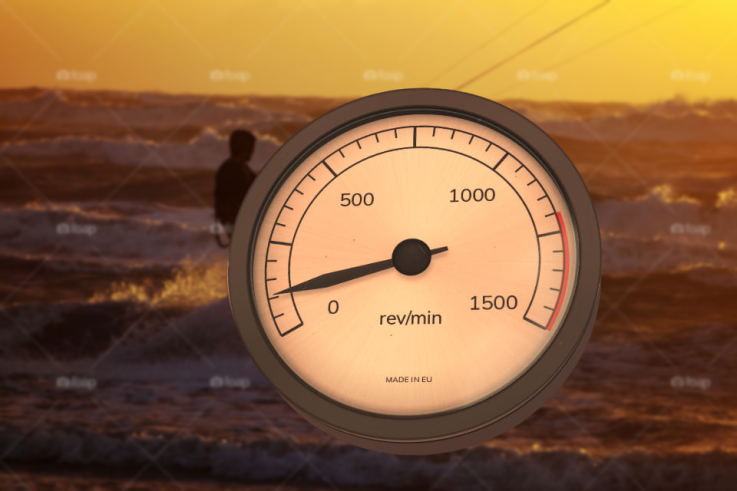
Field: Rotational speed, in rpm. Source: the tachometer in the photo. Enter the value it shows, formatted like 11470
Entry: 100
